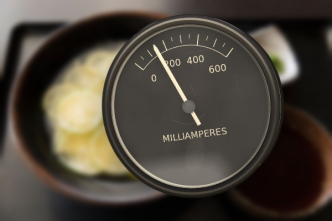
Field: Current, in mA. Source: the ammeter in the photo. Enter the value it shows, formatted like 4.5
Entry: 150
